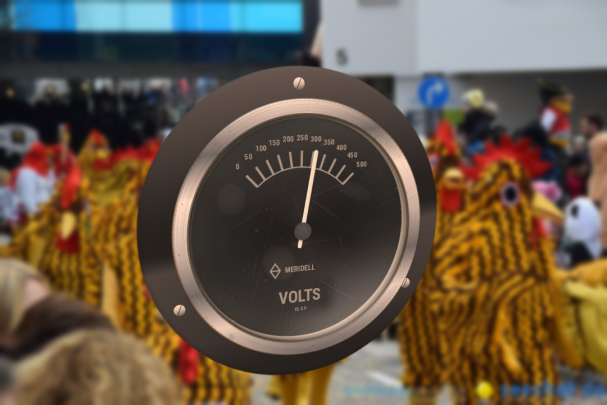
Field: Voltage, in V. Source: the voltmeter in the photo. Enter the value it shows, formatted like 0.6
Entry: 300
